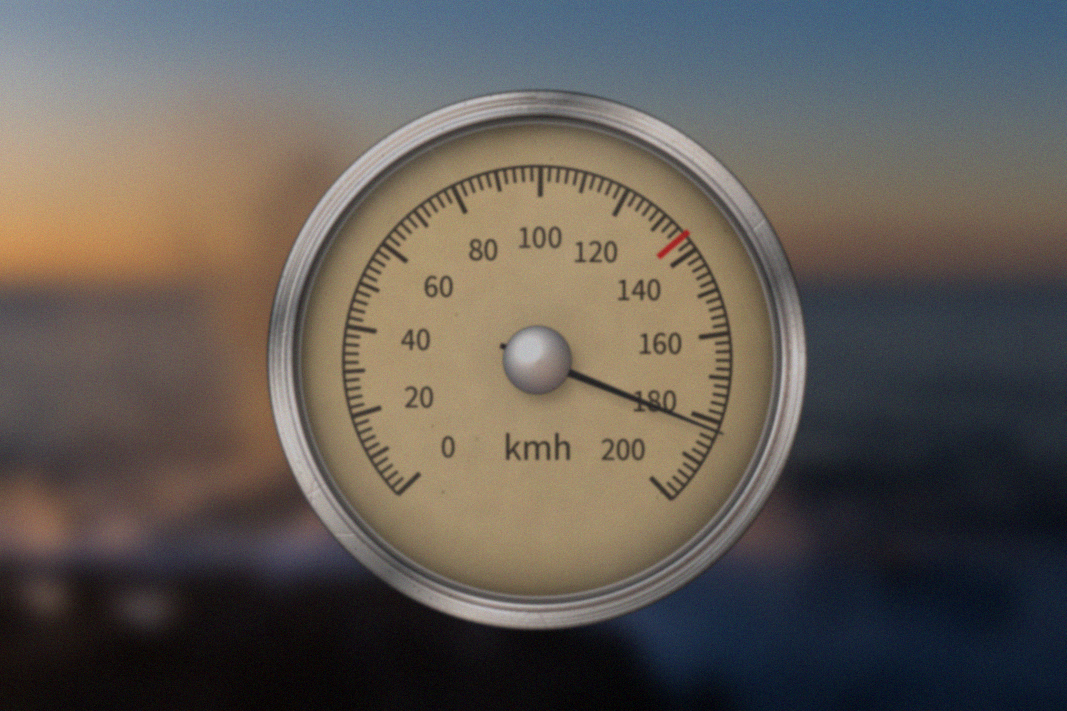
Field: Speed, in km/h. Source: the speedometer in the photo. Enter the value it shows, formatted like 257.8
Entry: 182
